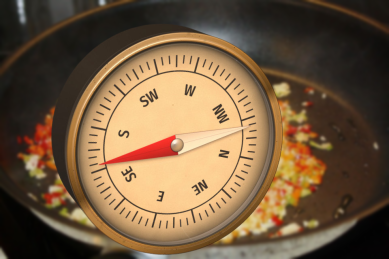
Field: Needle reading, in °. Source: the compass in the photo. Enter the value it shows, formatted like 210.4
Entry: 155
